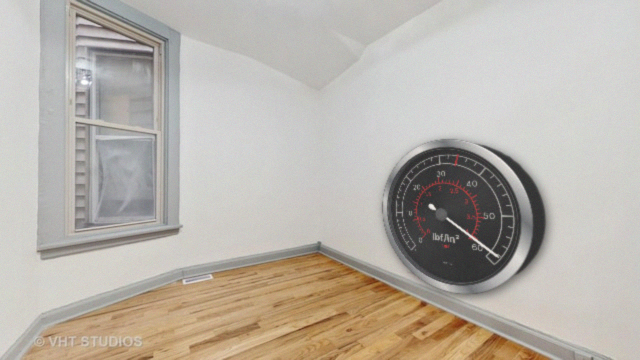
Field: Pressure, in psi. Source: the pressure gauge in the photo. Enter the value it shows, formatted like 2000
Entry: 58
